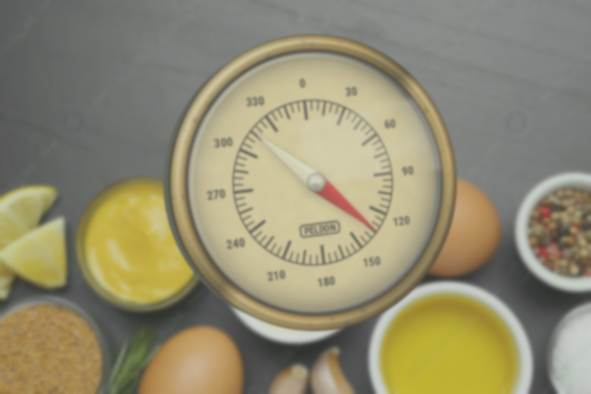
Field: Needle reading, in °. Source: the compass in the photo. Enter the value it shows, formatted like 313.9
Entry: 135
